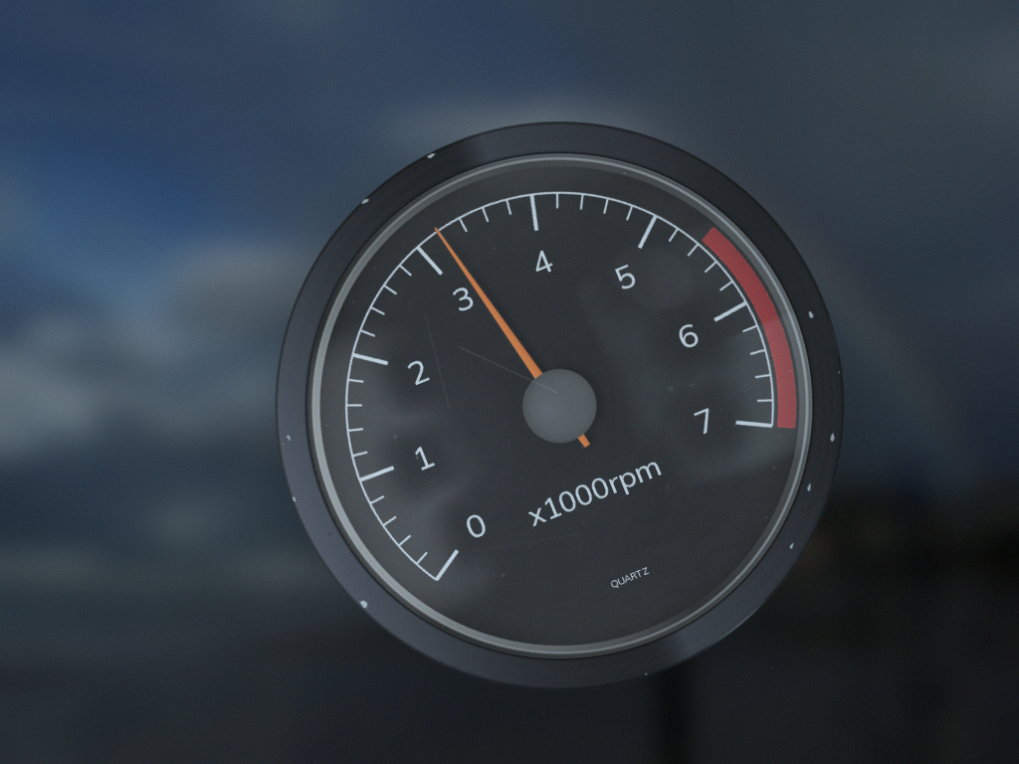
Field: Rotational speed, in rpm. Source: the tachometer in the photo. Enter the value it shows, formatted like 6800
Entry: 3200
